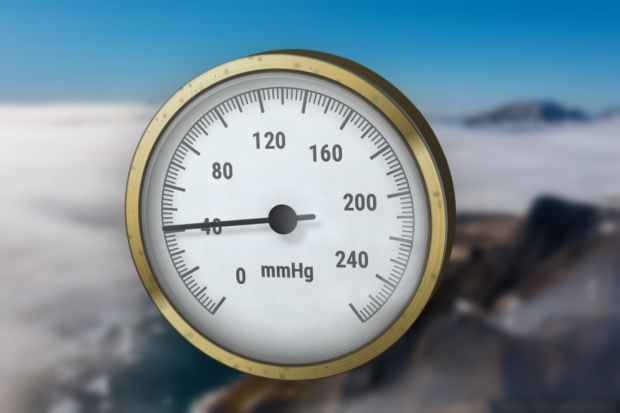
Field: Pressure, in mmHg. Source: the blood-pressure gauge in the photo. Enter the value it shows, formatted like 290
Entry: 42
